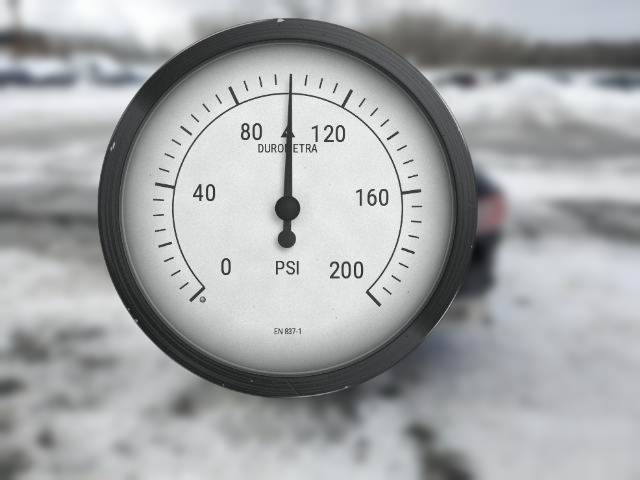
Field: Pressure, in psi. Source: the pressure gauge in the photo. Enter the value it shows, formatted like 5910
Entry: 100
